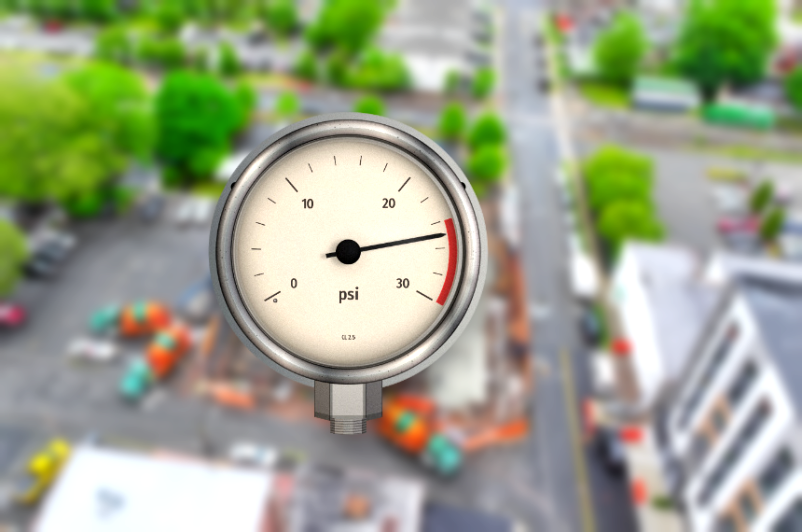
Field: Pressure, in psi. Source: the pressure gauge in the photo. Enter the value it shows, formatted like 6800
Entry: 25
